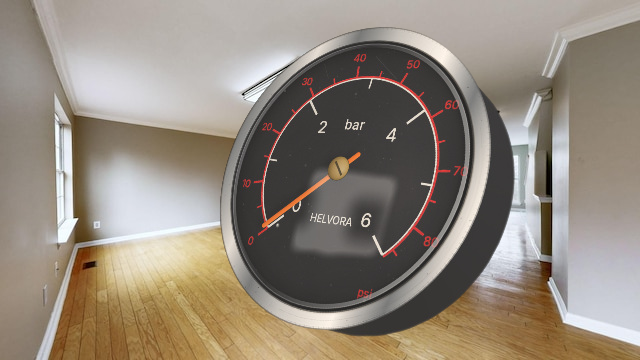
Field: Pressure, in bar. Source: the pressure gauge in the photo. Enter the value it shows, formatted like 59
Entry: 0
